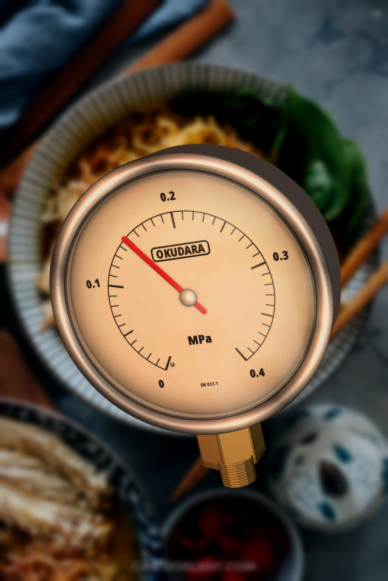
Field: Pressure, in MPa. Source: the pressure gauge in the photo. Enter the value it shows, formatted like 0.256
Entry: 0.15
